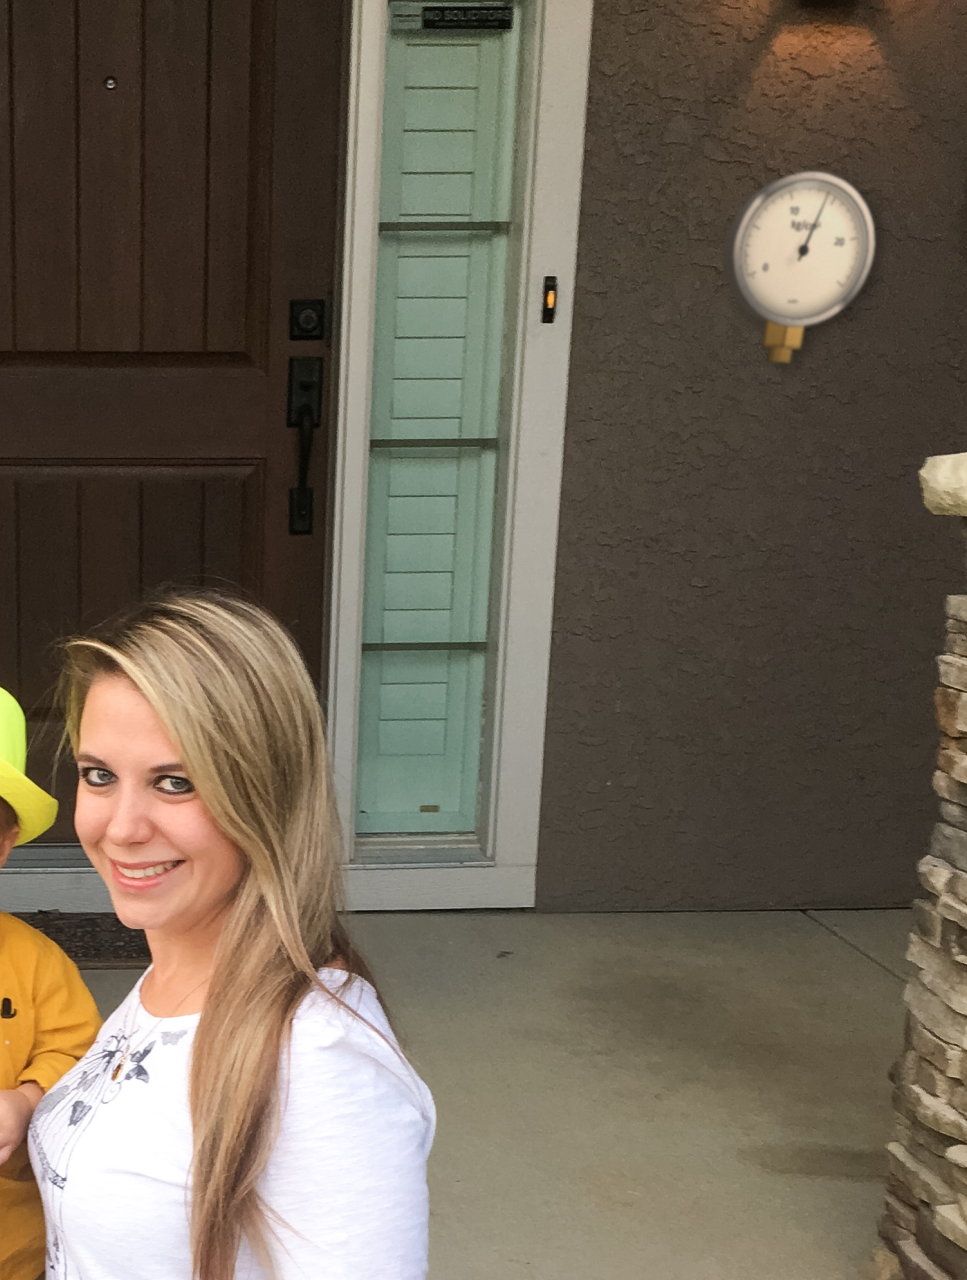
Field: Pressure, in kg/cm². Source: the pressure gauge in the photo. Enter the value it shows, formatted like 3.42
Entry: 14
